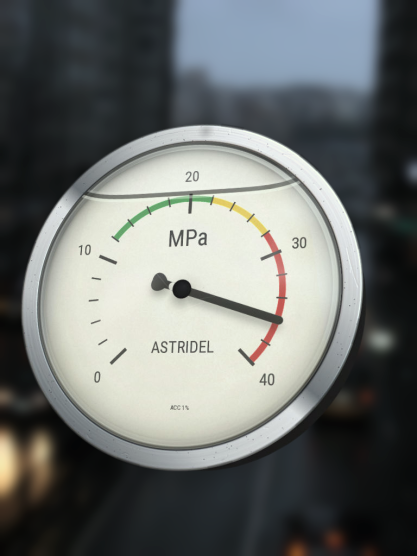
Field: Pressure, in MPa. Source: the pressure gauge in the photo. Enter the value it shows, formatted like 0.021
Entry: 36
